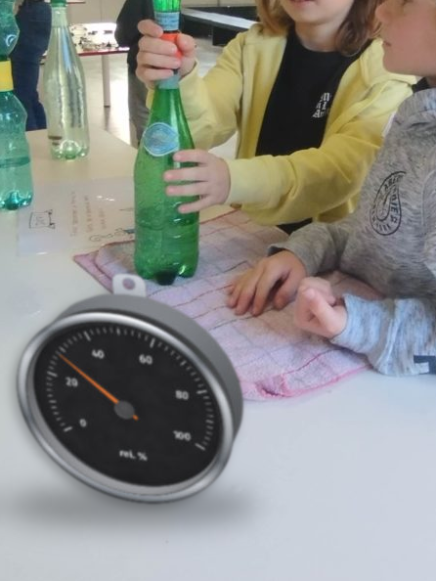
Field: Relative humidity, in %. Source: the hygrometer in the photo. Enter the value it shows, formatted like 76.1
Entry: 30
